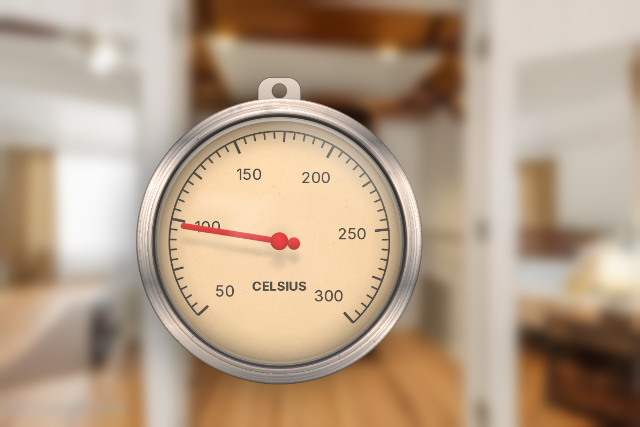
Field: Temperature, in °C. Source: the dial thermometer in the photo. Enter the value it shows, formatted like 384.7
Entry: 97.5
